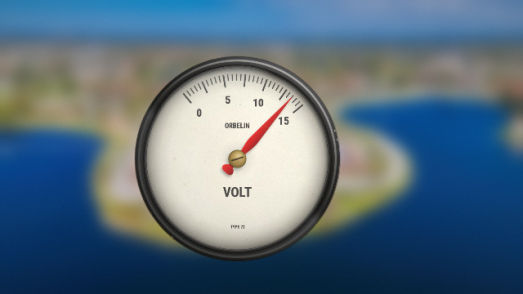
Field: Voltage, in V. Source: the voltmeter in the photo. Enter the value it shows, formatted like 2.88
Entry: 13.5
